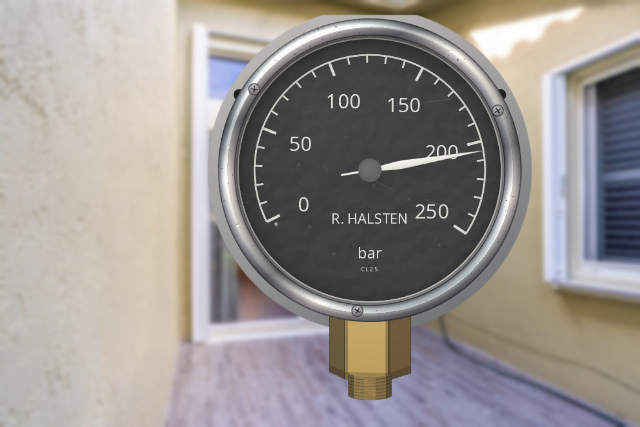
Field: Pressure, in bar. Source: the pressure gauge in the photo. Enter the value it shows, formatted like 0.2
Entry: 205
